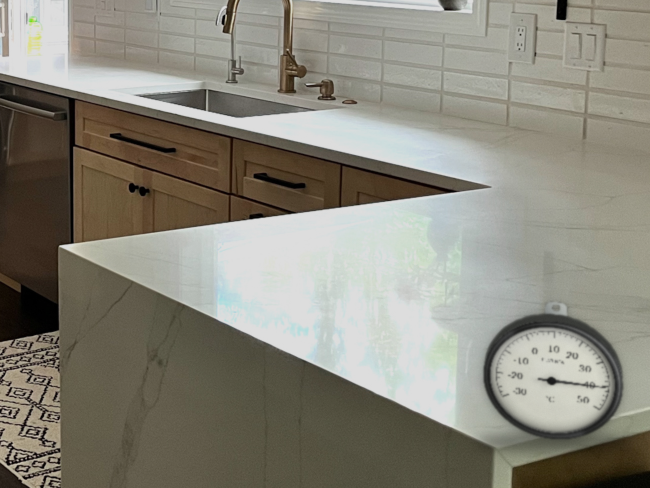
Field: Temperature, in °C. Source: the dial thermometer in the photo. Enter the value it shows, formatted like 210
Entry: 40
